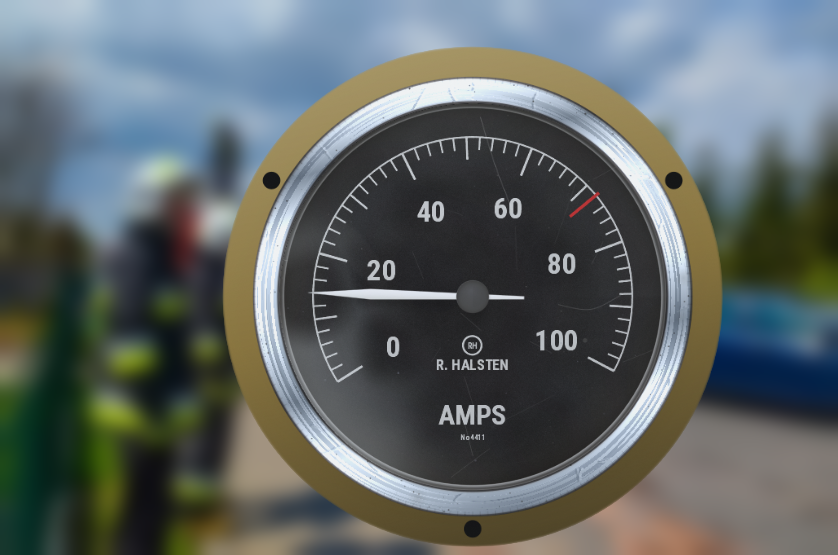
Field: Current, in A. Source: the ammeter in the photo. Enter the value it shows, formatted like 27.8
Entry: 14
